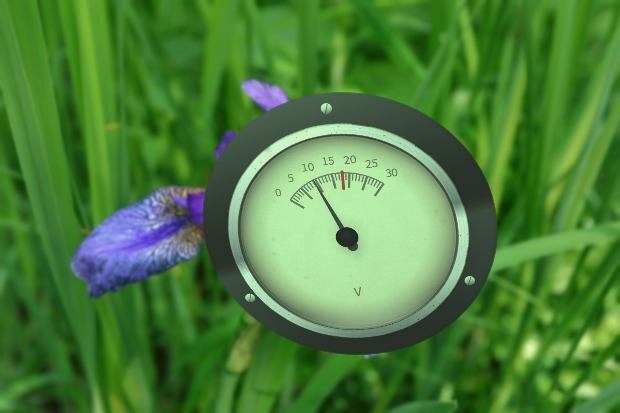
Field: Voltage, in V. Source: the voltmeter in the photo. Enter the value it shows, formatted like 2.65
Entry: 10
